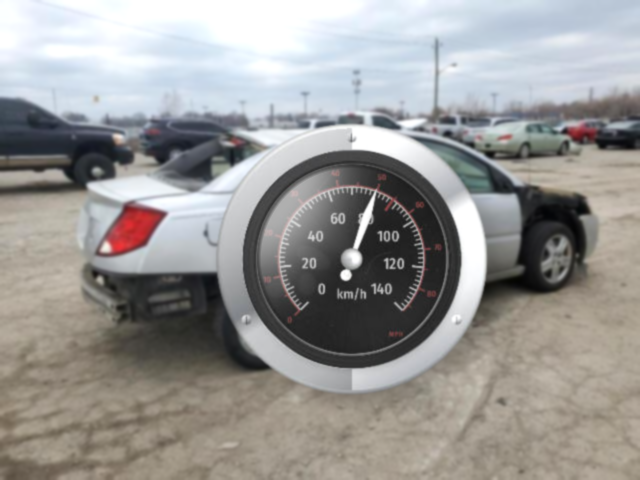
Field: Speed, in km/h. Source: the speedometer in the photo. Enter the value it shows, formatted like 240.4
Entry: 80
